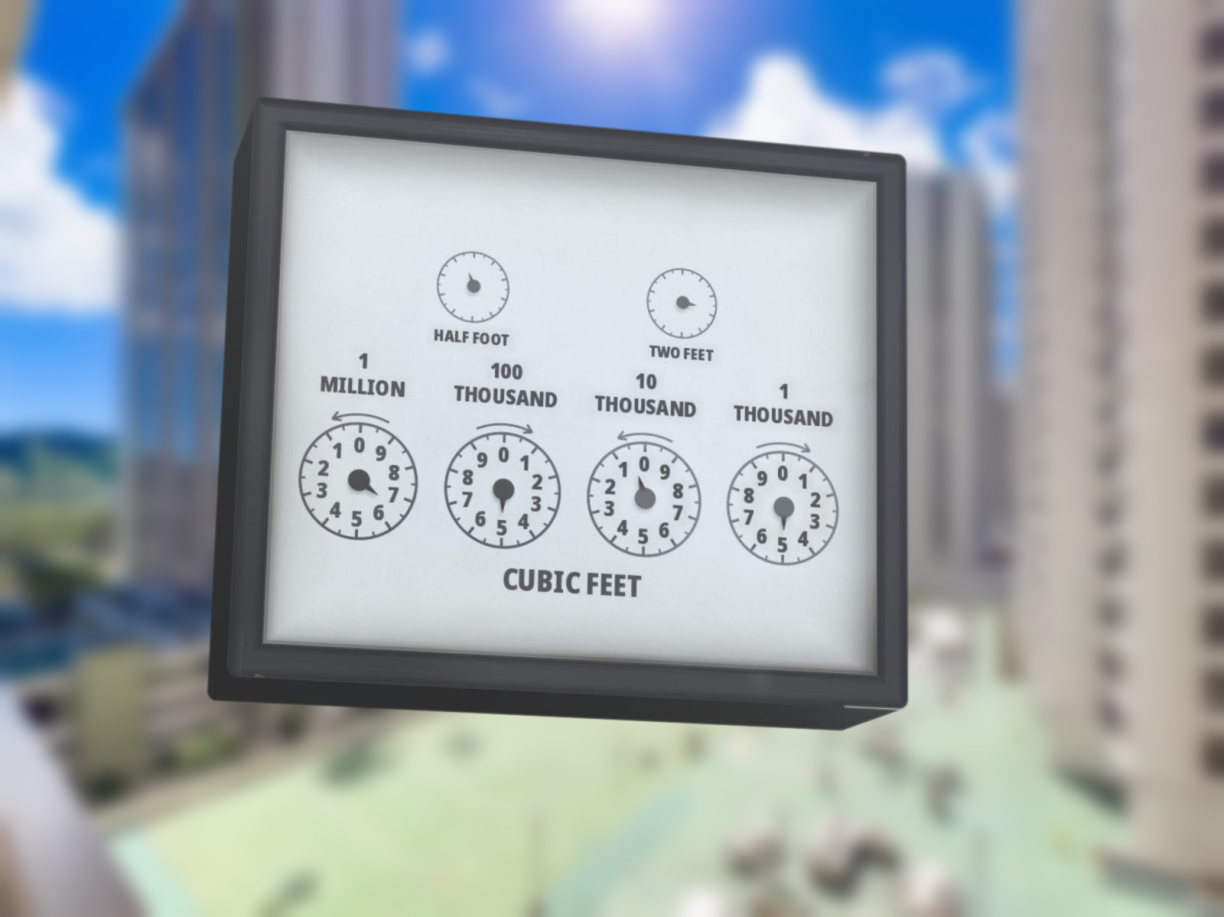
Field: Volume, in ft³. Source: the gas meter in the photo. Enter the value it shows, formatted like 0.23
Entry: 650500
